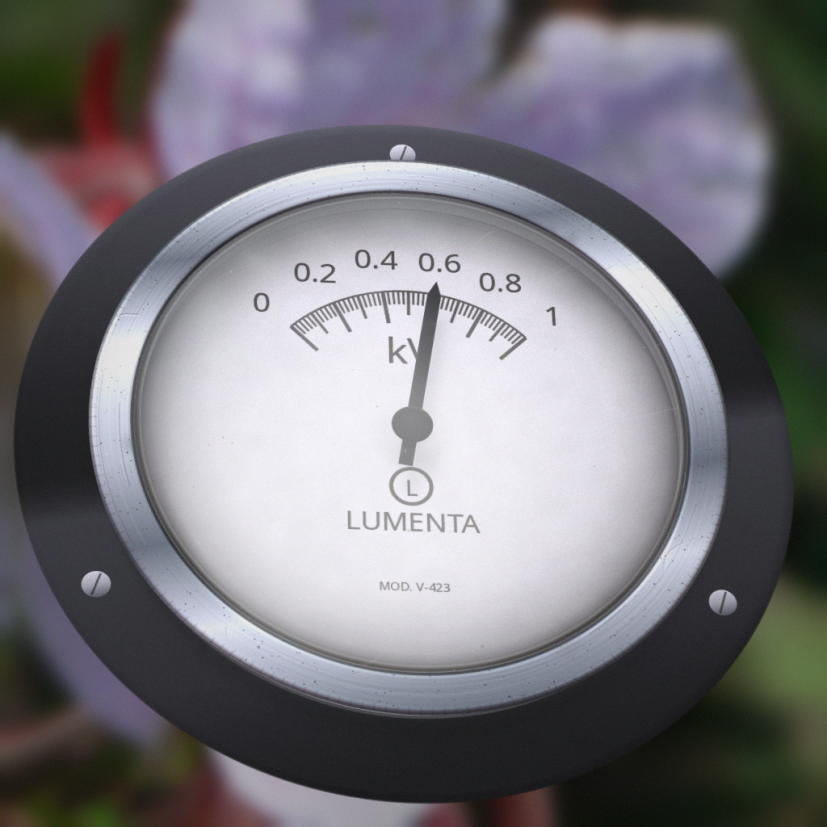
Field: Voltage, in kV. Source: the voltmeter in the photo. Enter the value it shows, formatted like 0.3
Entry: 0.6
